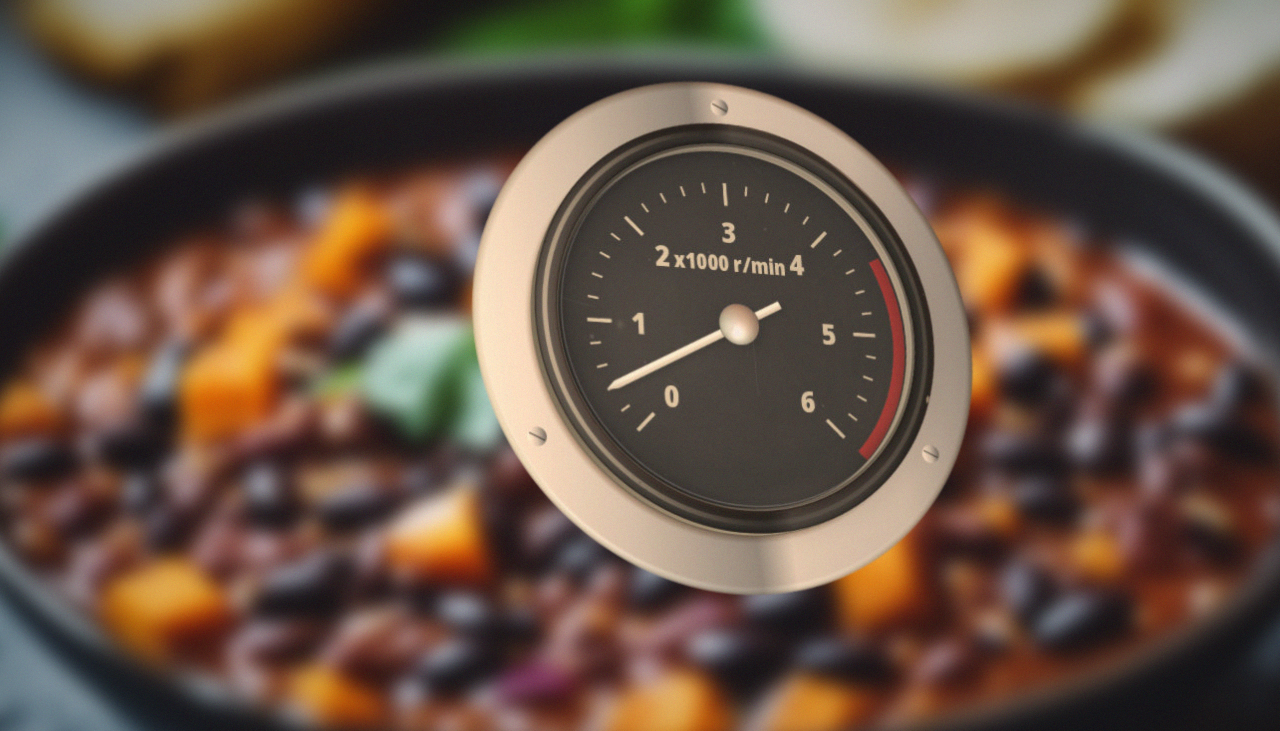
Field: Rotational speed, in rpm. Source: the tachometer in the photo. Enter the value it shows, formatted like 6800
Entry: 400
